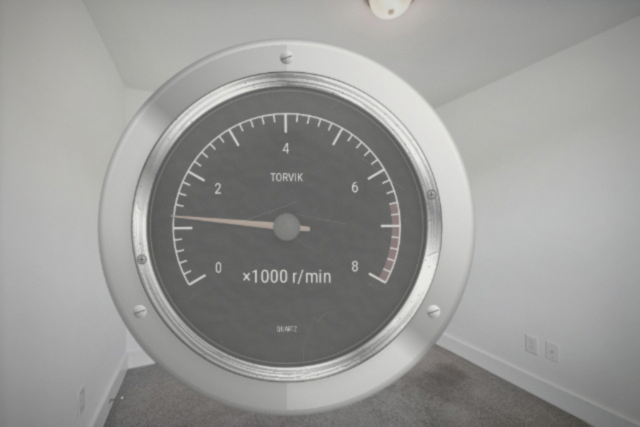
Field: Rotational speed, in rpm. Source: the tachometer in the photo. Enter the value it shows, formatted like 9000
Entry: 1200
